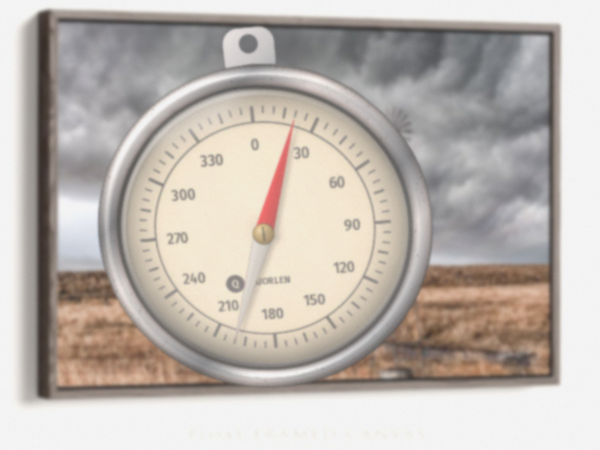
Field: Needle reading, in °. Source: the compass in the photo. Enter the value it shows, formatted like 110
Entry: 20
